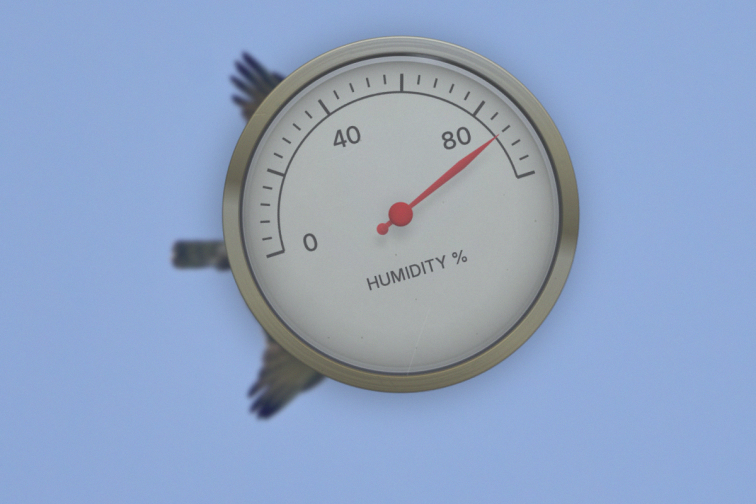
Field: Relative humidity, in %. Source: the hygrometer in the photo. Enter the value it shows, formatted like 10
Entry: 88
